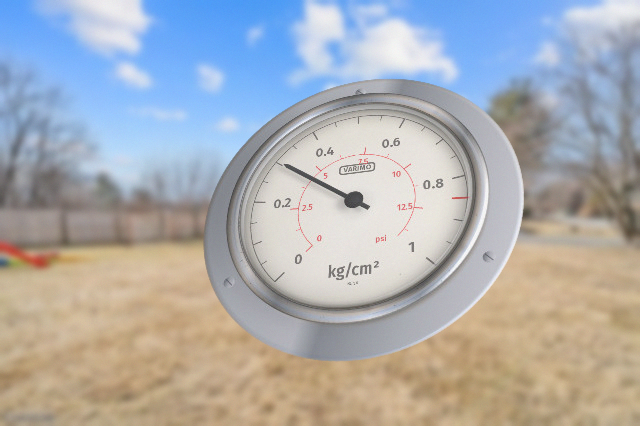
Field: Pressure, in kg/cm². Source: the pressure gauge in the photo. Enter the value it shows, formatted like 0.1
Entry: 0.3
